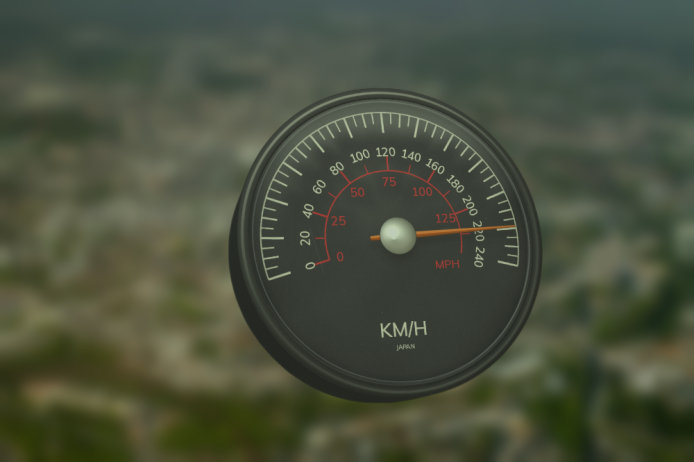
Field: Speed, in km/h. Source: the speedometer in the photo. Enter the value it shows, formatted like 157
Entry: 220
